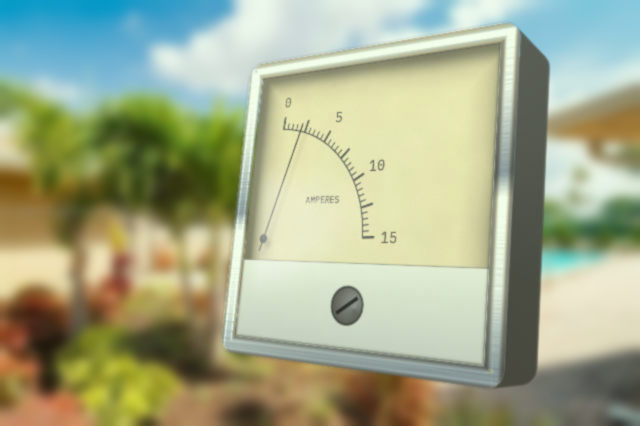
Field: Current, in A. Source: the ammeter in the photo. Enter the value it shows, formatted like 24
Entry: 2.5
